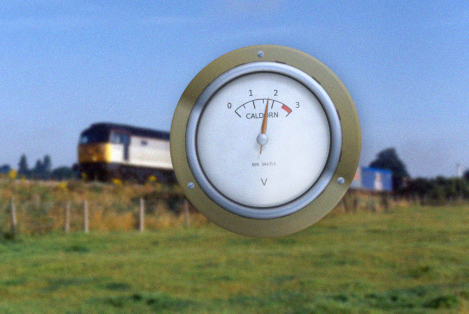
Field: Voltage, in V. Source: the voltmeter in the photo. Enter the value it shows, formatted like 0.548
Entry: 1.75
